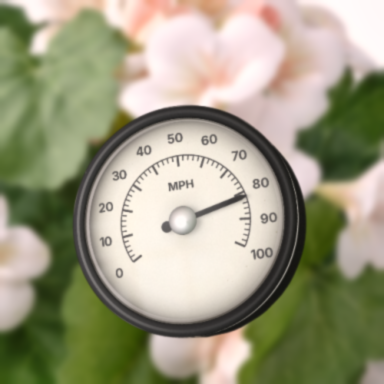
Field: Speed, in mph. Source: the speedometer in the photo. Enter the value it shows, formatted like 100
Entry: 82
